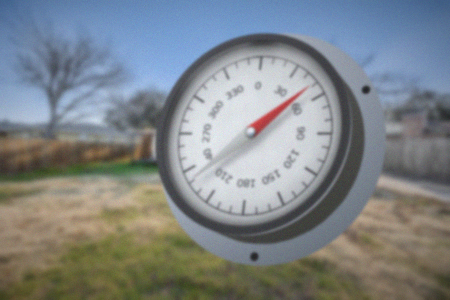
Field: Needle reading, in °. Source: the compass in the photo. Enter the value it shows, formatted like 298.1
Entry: 50
